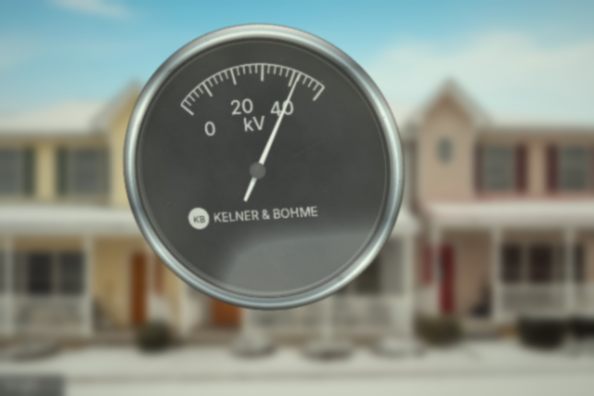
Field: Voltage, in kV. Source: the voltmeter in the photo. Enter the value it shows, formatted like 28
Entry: 42
